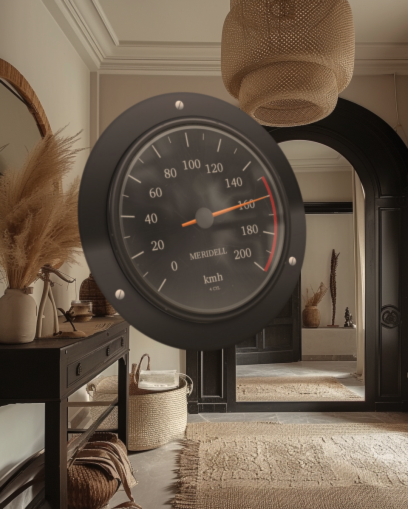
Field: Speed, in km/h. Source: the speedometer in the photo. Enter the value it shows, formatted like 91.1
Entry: 160
